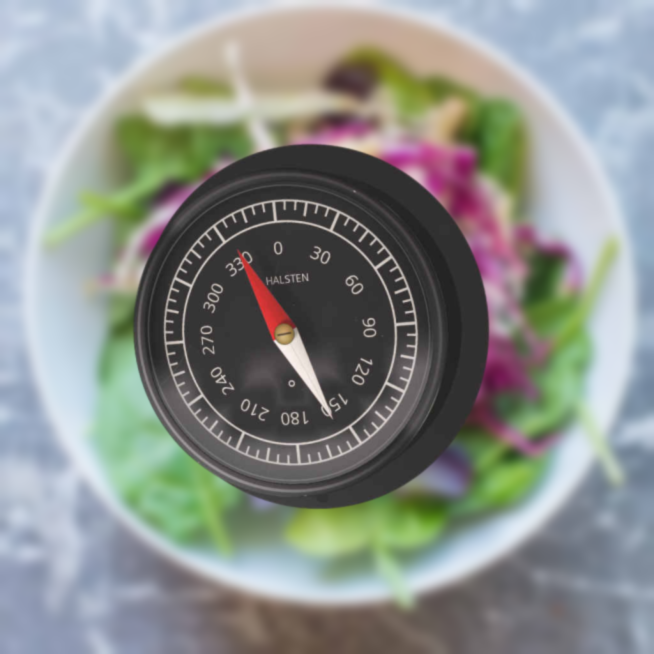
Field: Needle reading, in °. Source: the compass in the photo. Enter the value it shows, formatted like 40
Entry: 335
